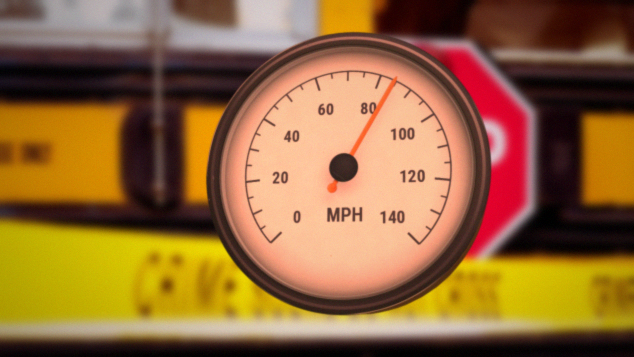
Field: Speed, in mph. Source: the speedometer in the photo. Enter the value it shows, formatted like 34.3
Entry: 85
